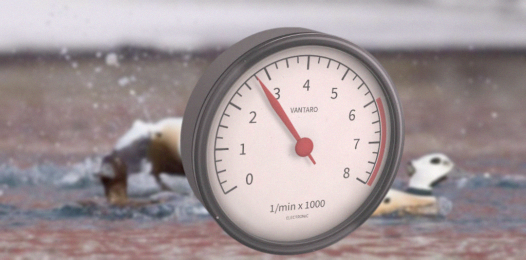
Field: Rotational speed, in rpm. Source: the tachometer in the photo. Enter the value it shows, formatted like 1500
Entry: 2750
